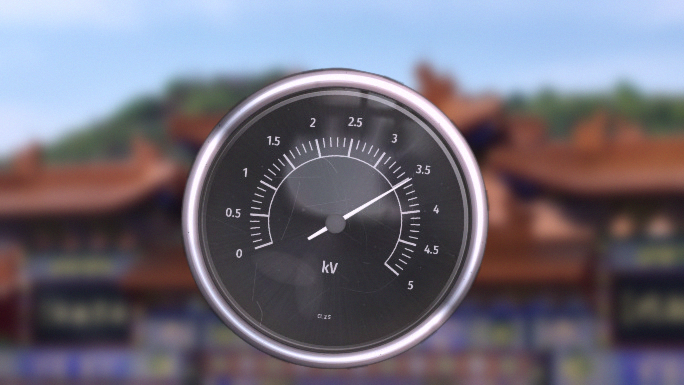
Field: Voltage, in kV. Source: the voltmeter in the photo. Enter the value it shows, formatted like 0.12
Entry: 3.5
